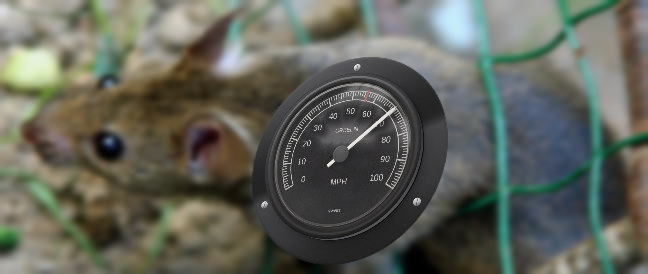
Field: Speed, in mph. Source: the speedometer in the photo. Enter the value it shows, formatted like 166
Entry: 70
